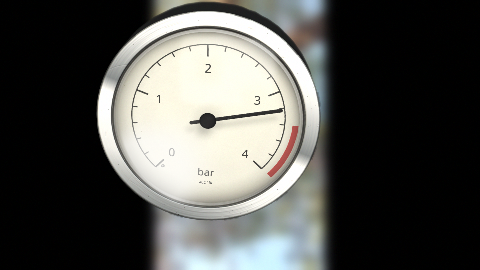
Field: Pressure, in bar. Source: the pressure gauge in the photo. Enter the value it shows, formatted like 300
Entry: 3.2
